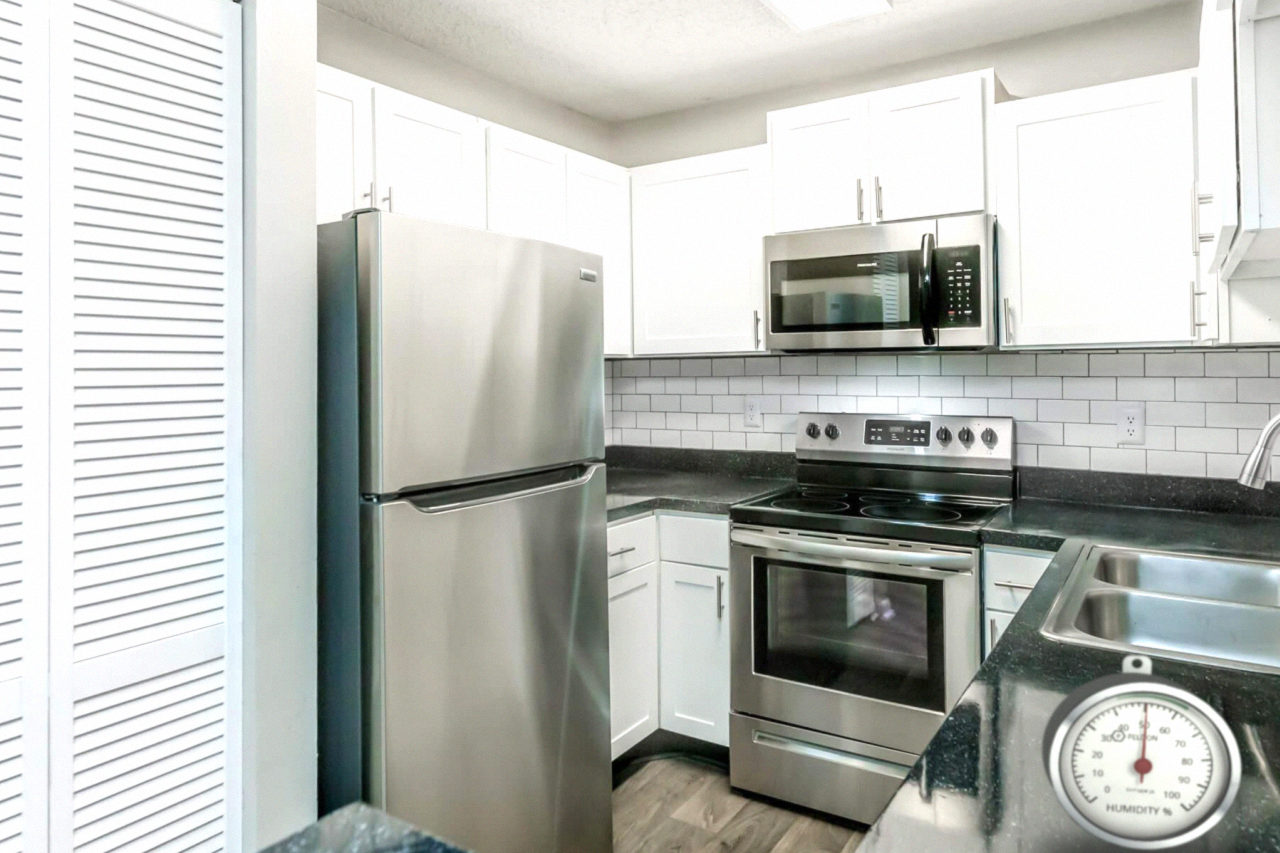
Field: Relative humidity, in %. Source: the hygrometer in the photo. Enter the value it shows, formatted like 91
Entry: 50
